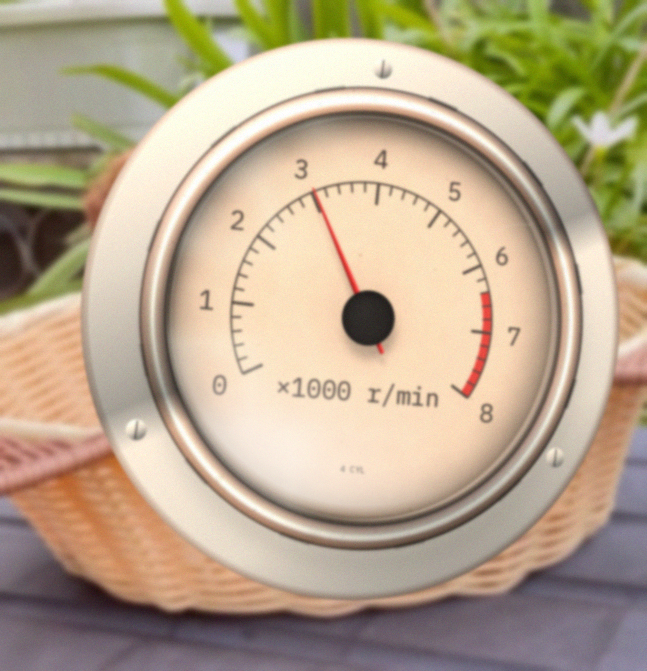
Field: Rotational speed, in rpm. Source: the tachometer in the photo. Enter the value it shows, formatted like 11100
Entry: 3000
